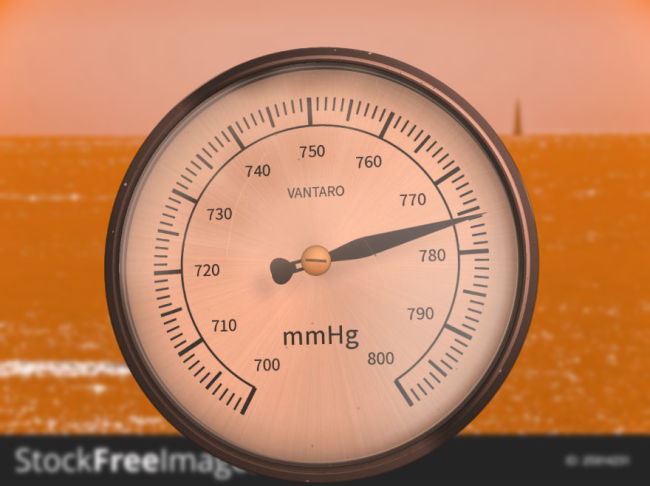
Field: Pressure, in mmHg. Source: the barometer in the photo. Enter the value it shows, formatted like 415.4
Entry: 776
